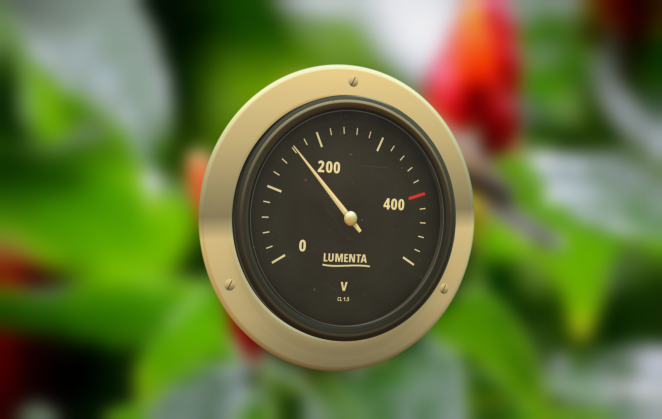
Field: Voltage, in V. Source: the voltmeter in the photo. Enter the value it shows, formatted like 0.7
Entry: 160
